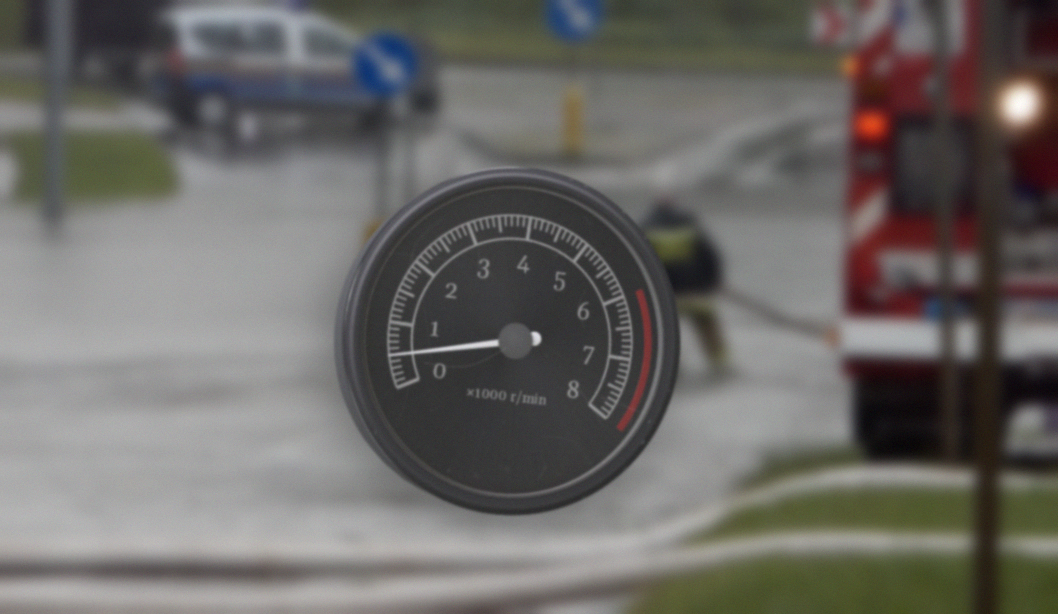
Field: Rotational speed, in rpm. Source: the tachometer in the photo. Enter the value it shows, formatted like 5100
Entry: 500
